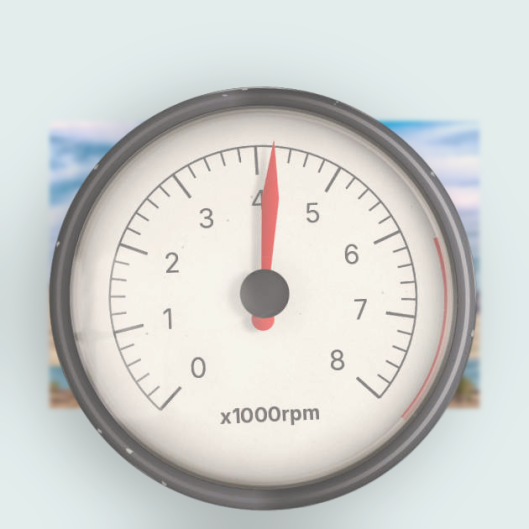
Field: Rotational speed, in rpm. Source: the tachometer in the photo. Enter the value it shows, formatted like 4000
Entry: 4200
